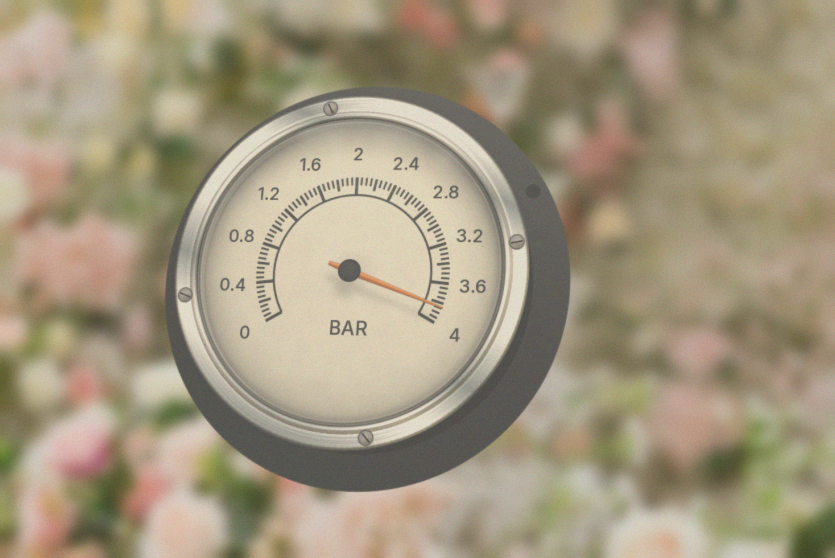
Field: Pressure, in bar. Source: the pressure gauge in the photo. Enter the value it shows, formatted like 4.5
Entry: 3.85
